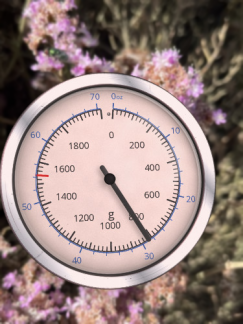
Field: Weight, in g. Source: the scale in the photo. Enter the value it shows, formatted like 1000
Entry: 820
